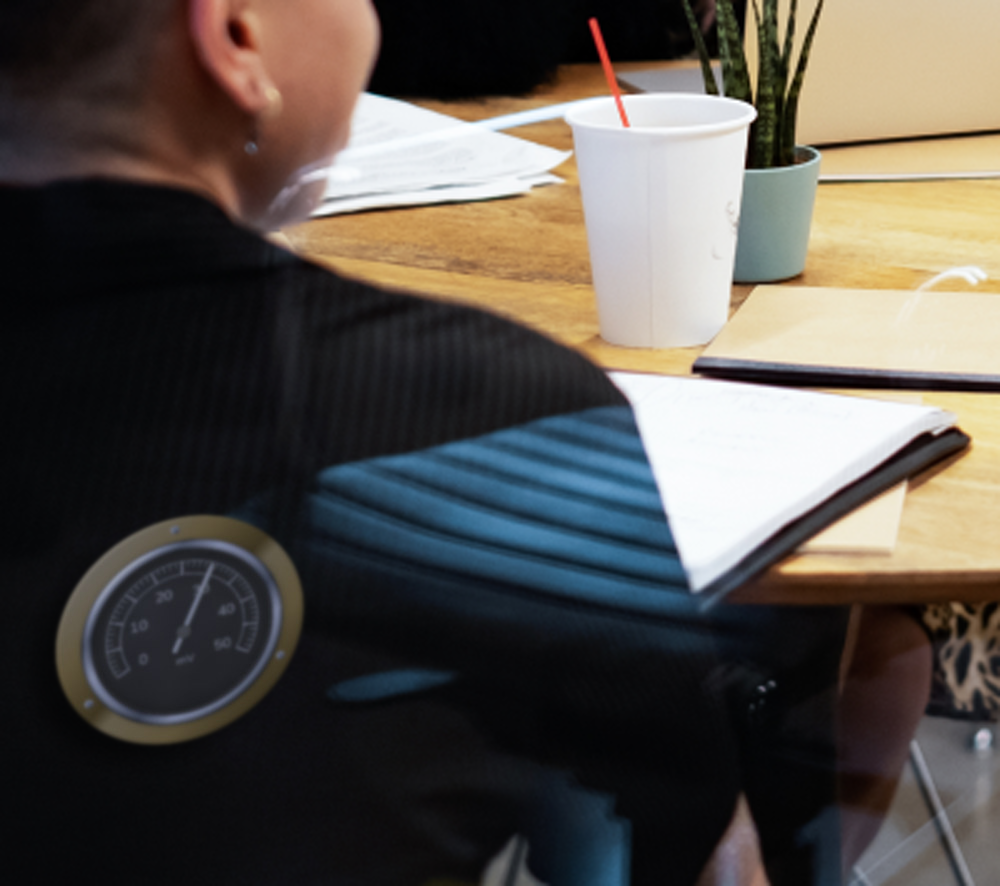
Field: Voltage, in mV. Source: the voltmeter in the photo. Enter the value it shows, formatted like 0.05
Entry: 30
